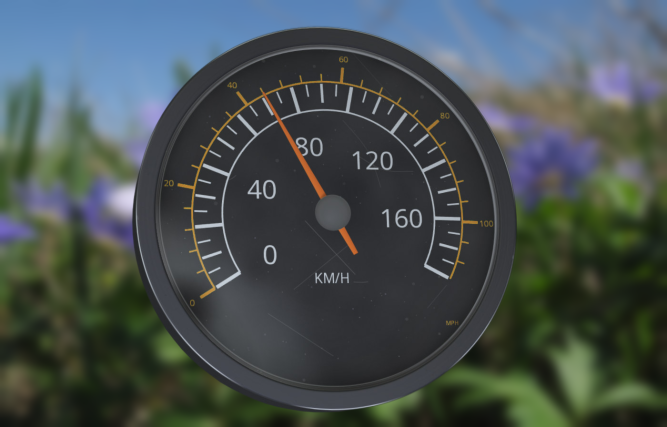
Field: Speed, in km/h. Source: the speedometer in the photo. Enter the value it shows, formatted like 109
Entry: 70
